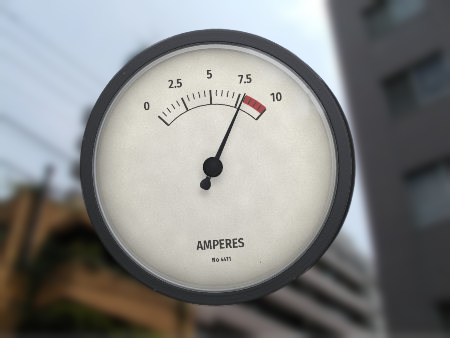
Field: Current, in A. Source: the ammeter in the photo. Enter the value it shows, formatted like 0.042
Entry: 8
